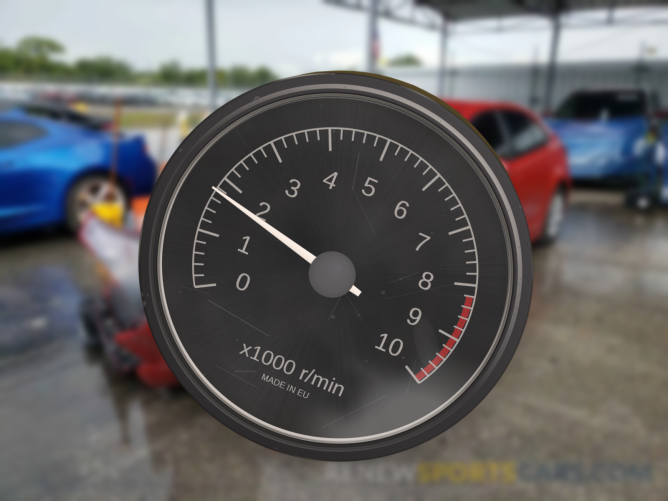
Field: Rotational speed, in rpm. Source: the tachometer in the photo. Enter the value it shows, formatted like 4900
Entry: 1800
